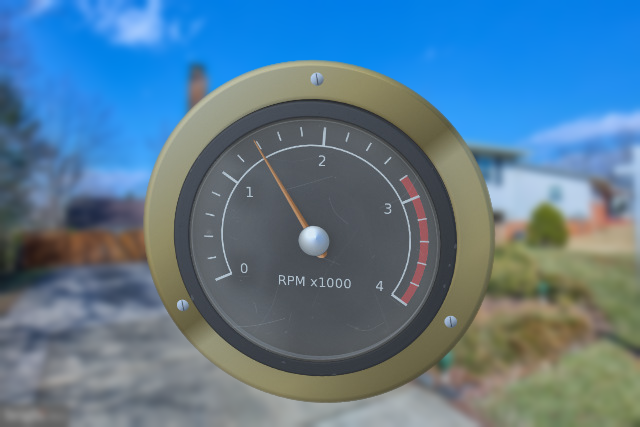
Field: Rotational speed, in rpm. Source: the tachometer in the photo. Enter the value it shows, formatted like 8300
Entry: 1400
